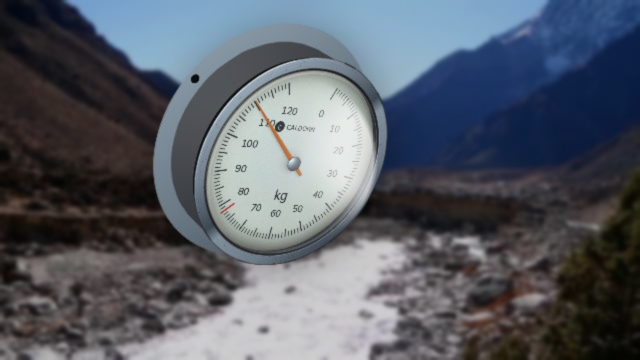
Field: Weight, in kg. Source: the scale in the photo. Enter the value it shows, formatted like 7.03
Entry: 110
